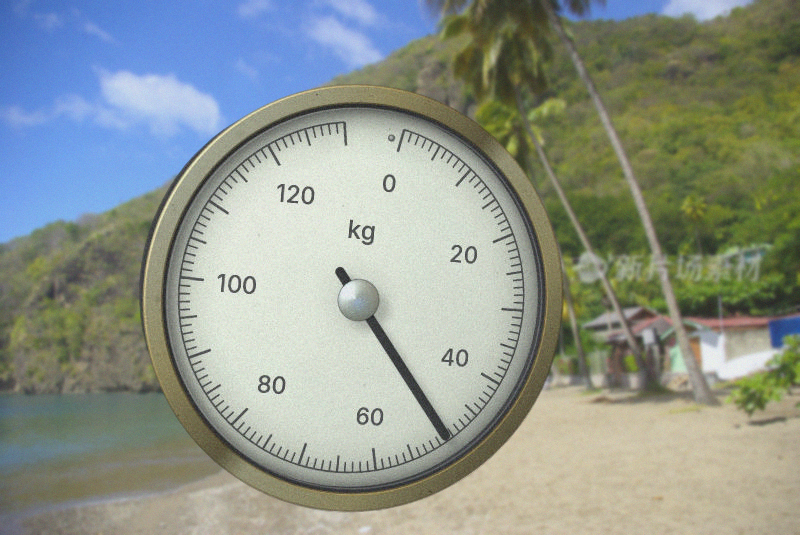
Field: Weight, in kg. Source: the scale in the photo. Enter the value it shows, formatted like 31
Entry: 50
